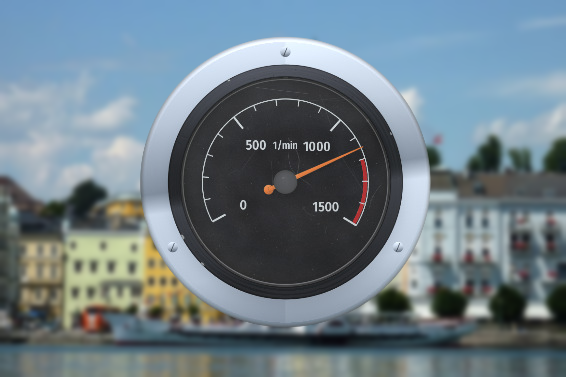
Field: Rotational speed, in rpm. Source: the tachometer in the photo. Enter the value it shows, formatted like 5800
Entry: 1150
